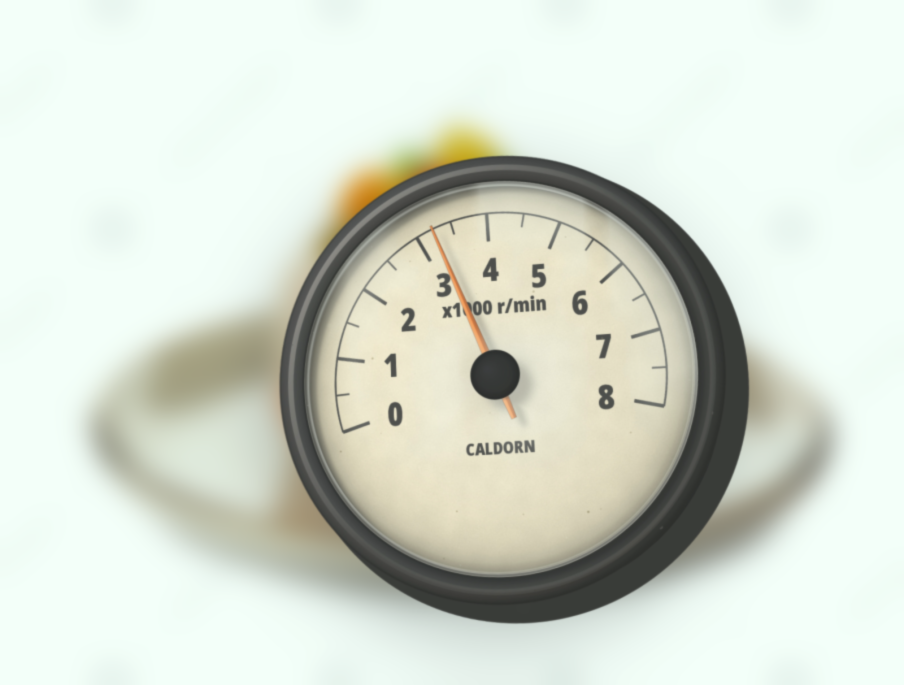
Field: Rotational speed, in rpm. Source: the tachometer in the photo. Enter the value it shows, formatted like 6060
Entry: 3250
